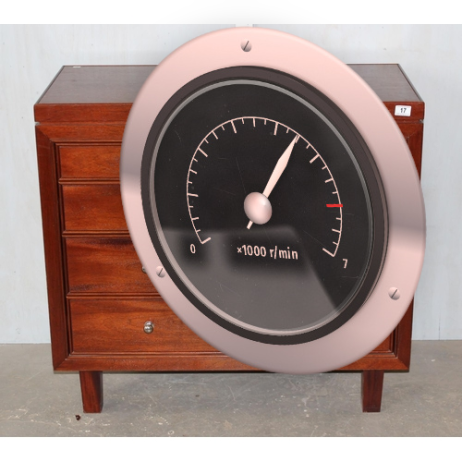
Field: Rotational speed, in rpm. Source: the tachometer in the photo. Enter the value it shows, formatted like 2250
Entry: 4500
